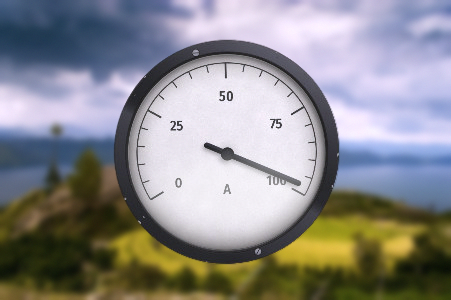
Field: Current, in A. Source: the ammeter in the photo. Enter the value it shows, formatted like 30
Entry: 97.5
